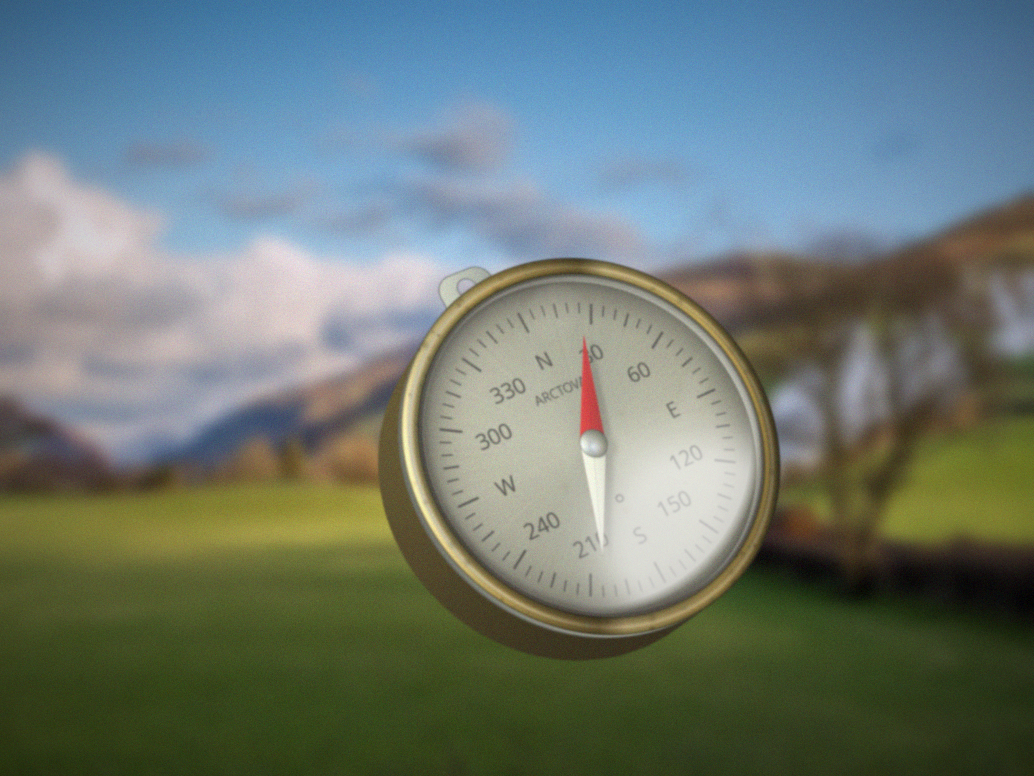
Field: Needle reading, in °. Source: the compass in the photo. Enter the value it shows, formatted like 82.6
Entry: 25
